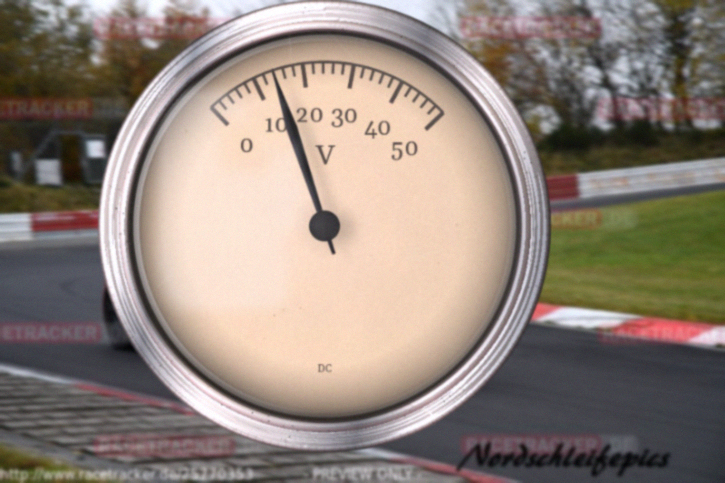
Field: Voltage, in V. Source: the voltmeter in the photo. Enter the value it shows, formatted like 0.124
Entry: 14
